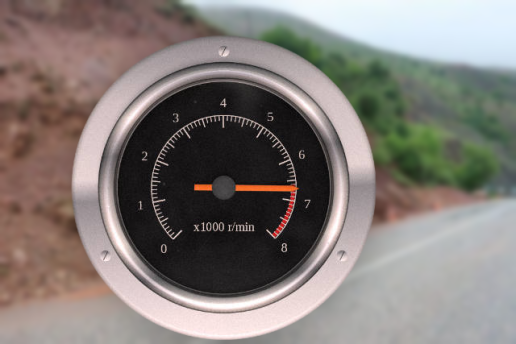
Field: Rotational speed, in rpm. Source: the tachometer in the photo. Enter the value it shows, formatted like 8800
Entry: 6700
